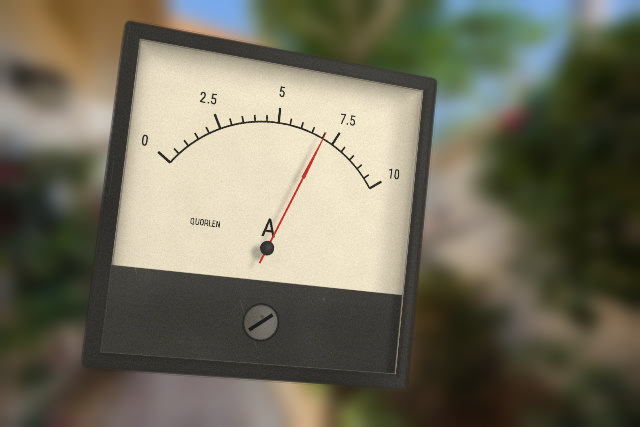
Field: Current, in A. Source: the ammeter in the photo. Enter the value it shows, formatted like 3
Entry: 7
